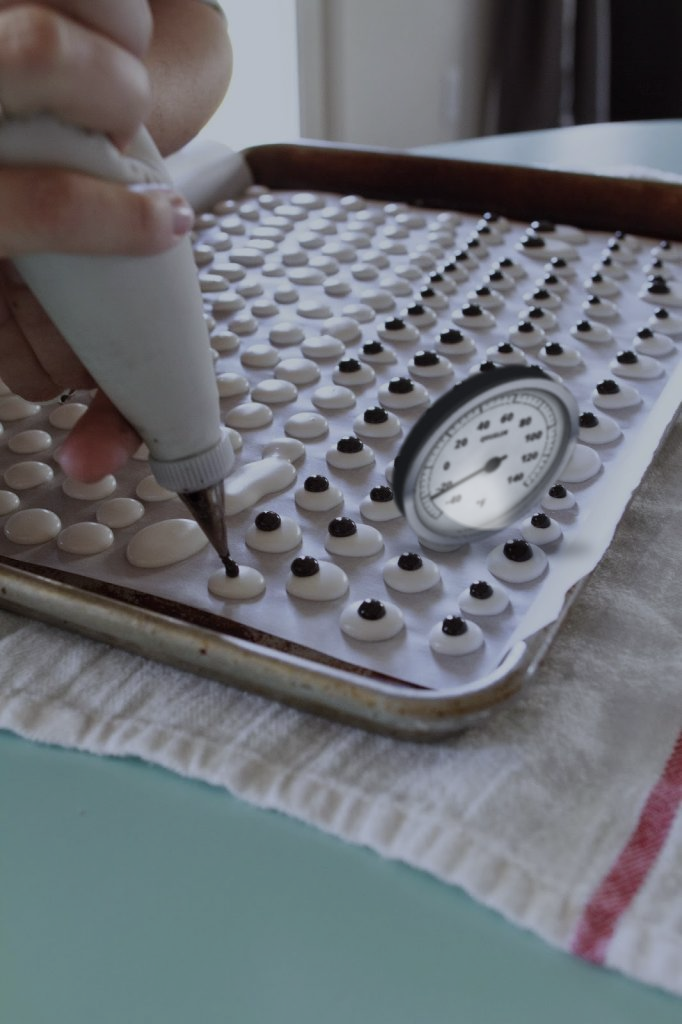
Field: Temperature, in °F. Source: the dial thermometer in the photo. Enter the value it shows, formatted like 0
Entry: -20
